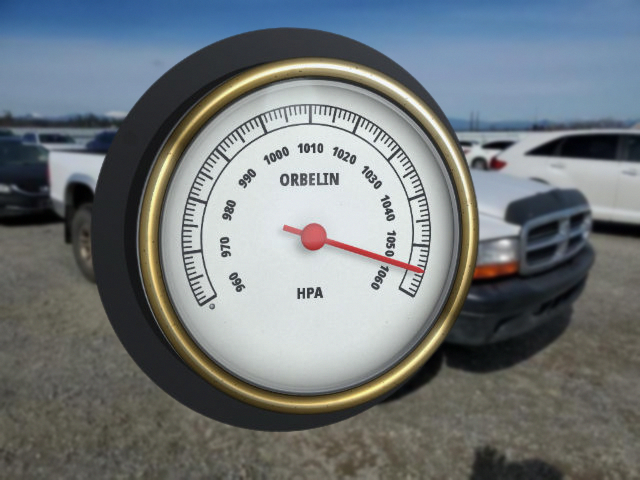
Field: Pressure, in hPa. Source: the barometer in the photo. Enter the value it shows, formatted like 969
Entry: 1055
